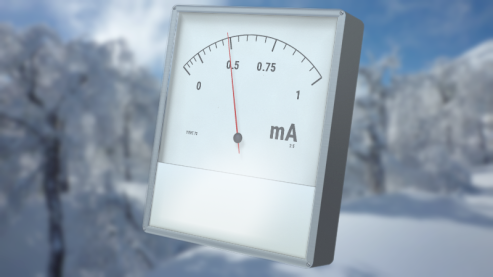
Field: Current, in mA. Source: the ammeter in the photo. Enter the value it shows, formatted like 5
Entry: 0.5
